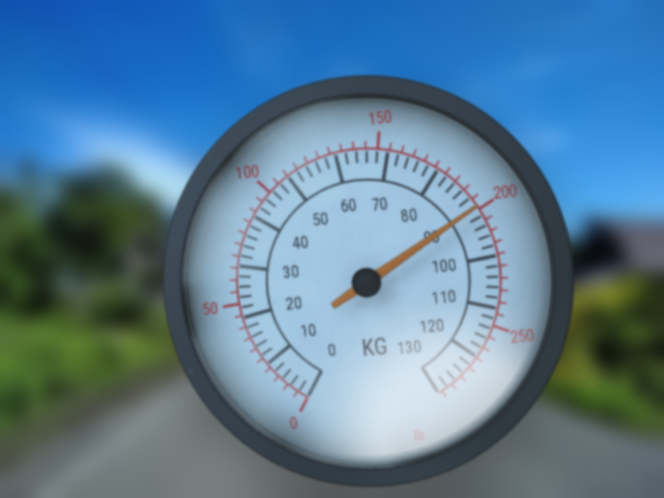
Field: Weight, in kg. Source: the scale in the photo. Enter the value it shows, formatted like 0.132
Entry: 90
